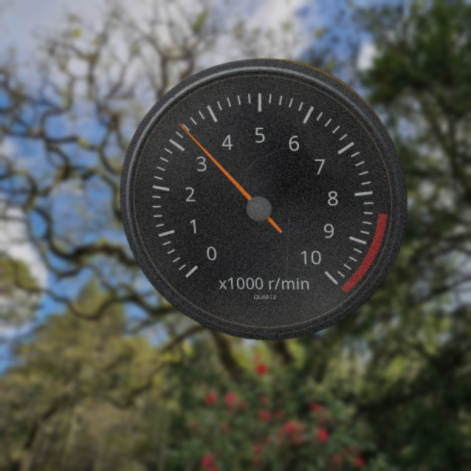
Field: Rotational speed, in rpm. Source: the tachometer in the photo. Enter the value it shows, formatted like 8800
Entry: 3400
